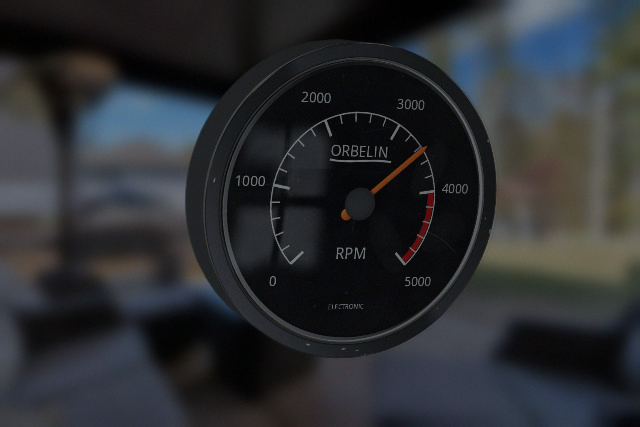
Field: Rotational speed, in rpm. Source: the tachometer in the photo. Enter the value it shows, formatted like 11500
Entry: 3400
